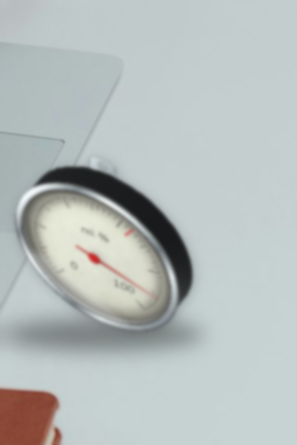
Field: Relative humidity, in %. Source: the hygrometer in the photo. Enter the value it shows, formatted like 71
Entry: 90
